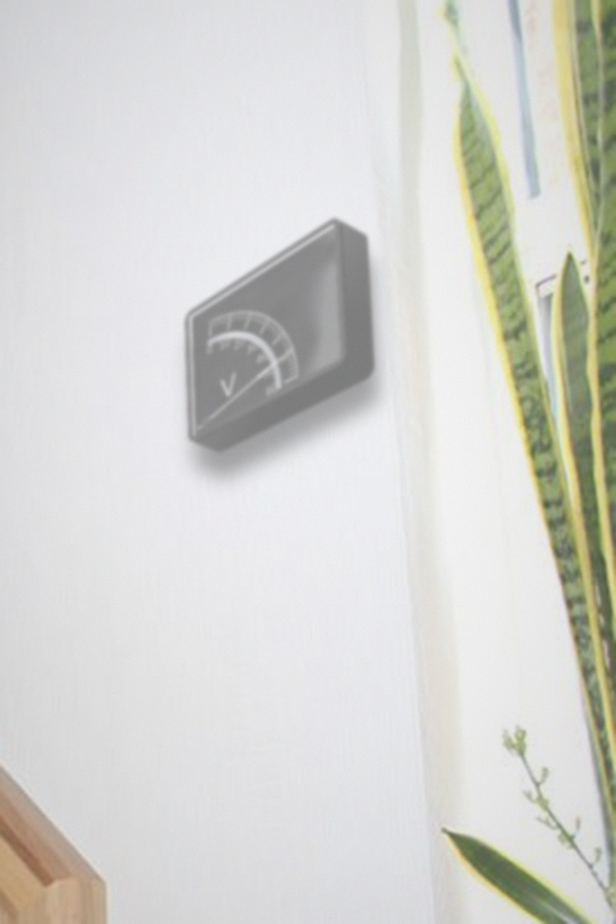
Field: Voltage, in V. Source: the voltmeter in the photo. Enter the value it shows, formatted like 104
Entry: 50
